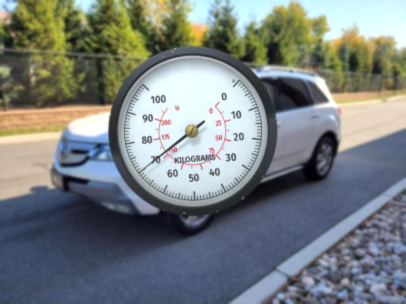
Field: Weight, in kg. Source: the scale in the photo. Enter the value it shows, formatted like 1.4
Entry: 70
